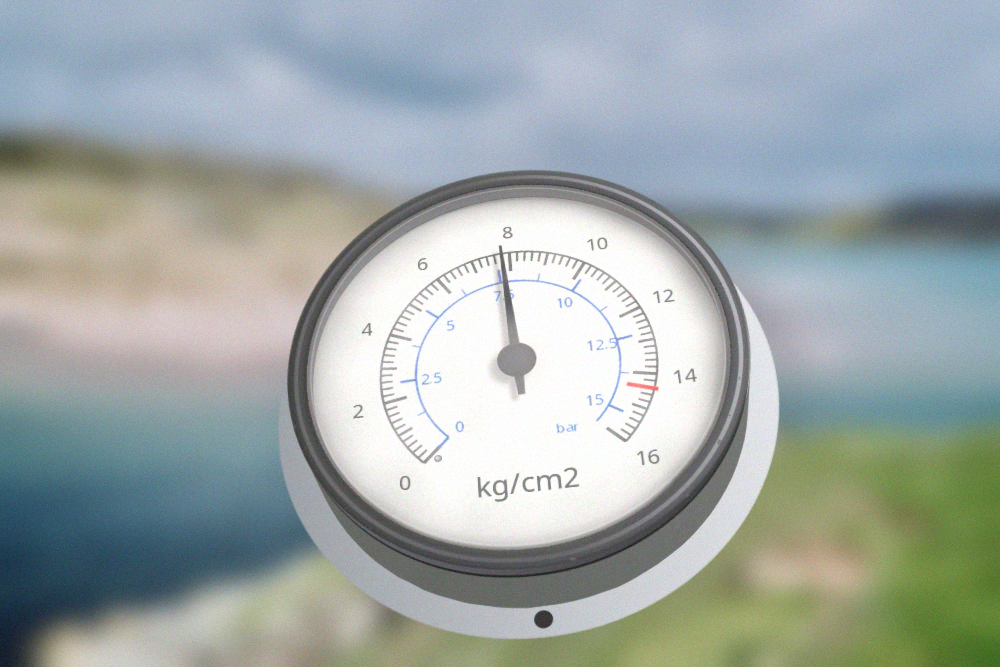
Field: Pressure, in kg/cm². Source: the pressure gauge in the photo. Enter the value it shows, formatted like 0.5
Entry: 7.8
